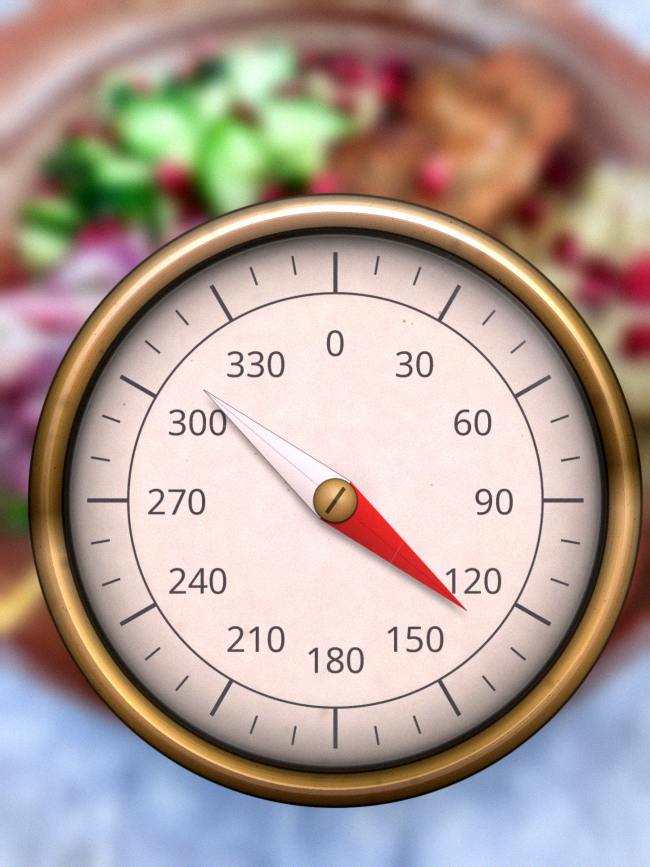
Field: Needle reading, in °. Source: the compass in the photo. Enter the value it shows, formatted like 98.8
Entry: 130
